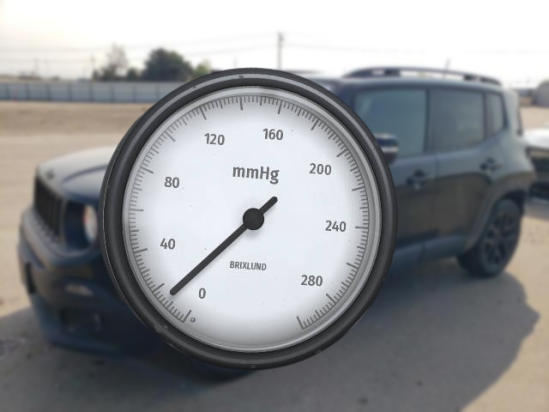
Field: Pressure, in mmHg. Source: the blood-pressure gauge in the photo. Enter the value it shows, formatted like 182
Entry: 14
